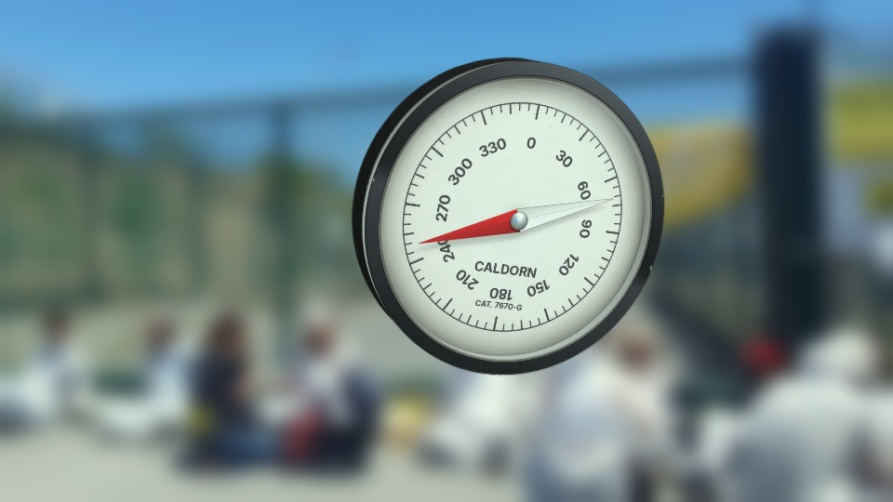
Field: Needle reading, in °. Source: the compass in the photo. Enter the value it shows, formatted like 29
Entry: 250
